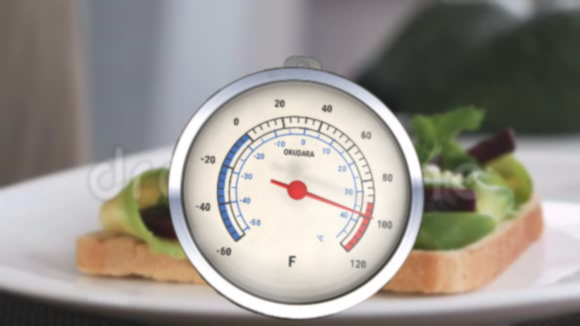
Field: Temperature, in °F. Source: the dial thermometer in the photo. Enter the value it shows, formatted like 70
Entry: 100
